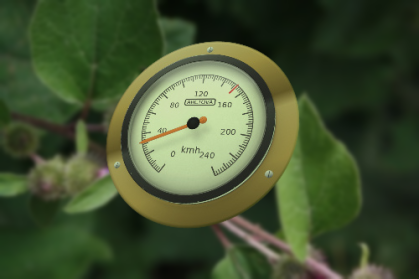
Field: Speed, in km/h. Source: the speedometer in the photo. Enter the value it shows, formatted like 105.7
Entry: 30
